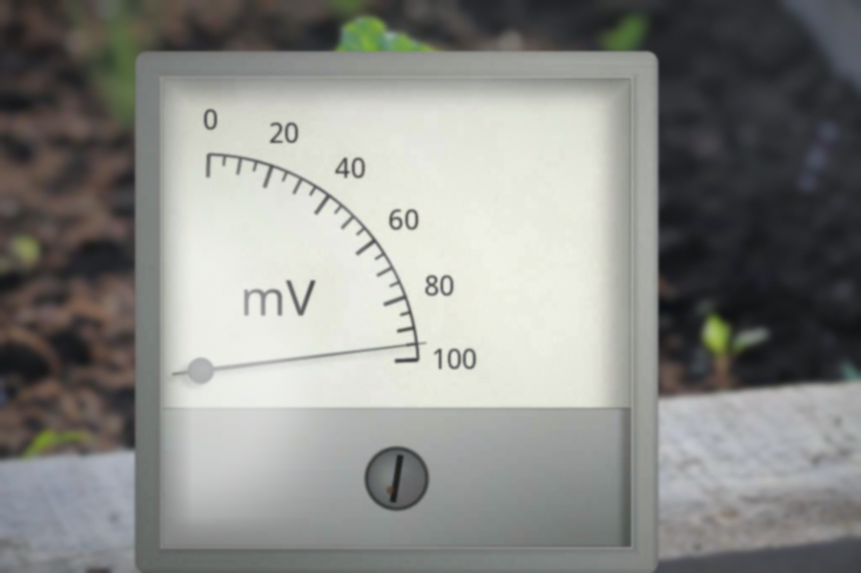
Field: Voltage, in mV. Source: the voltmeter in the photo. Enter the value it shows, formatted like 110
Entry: 95
